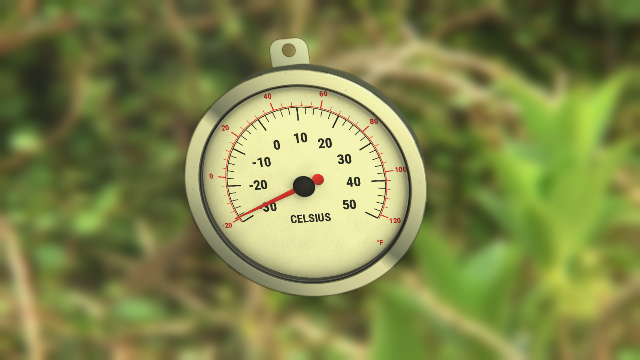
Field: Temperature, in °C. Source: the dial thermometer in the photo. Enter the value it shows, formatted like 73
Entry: -28
